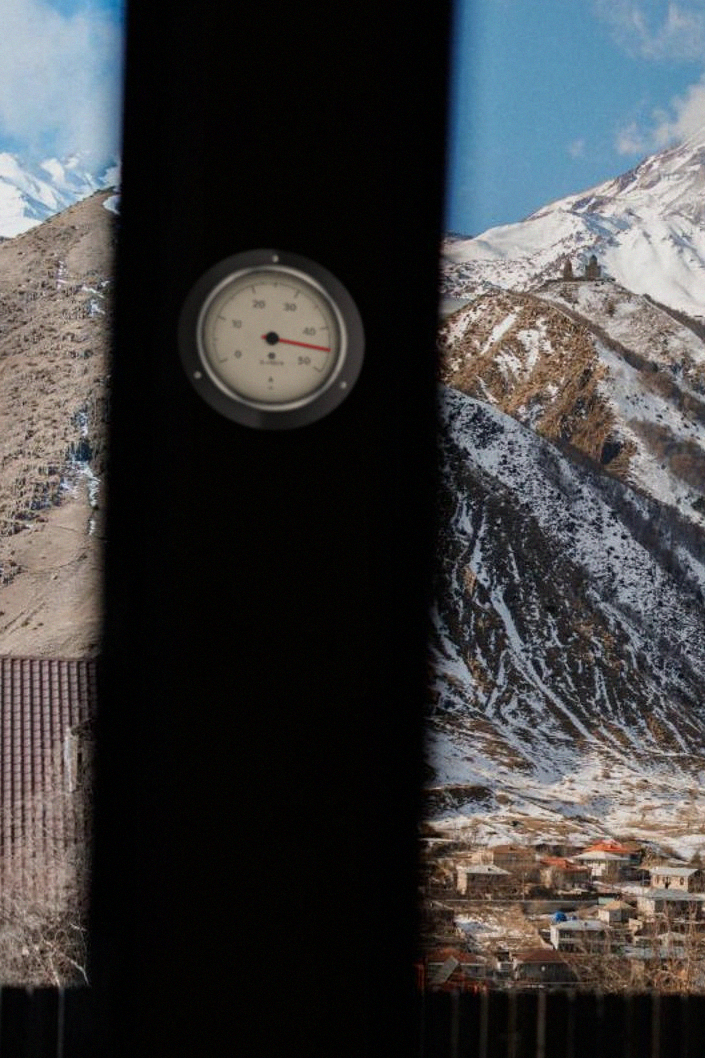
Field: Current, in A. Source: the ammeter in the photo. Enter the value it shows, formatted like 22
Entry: 45
